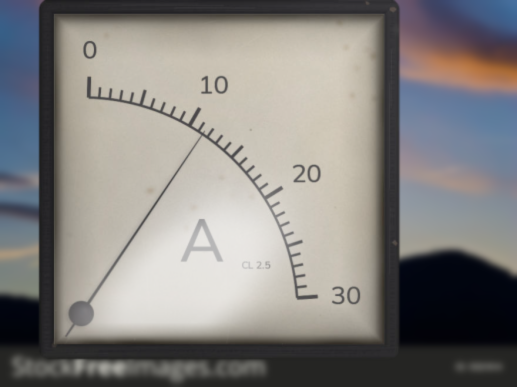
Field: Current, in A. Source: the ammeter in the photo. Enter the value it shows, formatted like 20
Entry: 11.5
